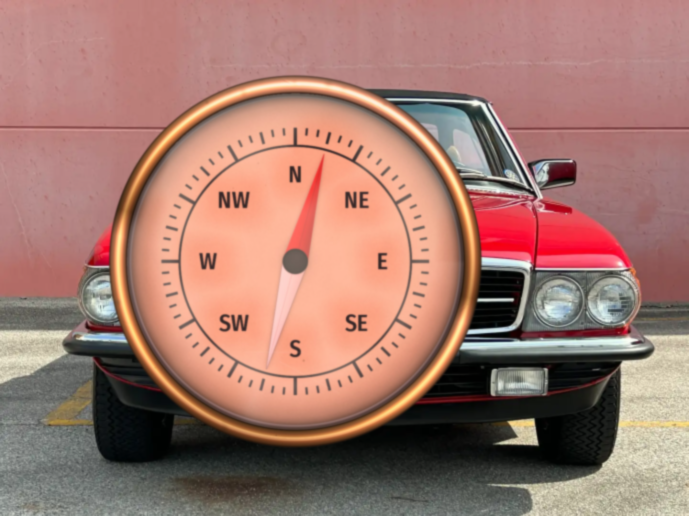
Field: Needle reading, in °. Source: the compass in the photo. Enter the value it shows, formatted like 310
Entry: 15
